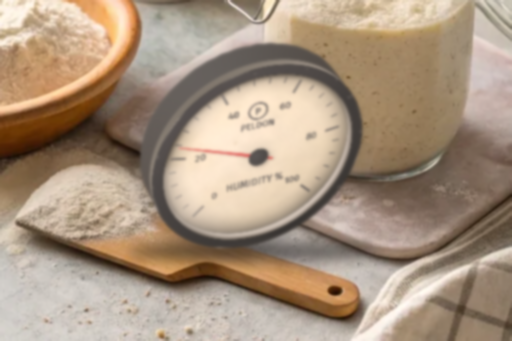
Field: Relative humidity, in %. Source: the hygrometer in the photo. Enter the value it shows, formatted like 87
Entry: 24
